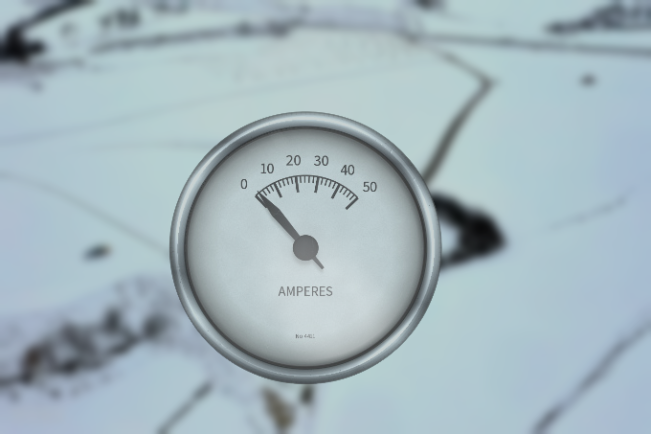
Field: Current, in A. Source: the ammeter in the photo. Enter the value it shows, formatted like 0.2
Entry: 2
